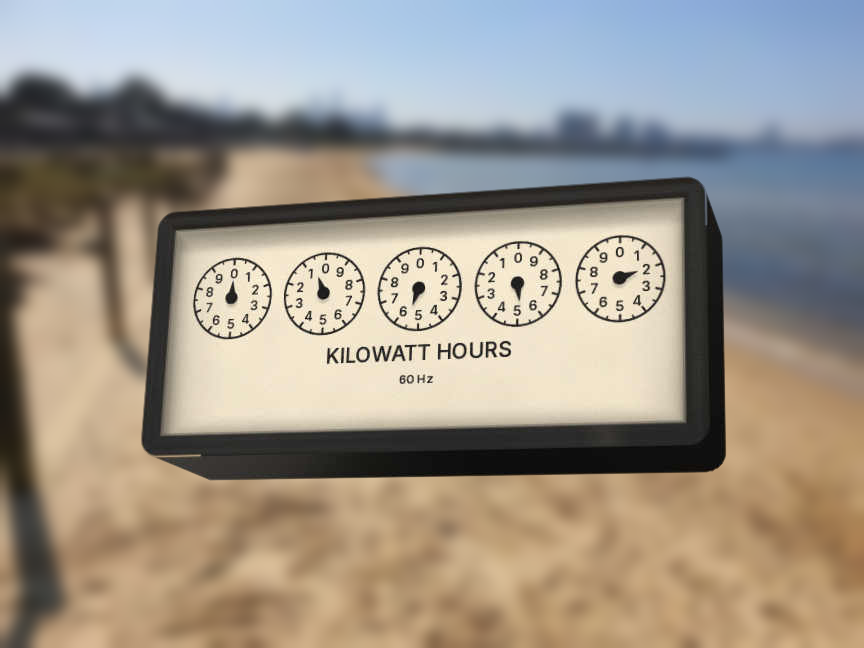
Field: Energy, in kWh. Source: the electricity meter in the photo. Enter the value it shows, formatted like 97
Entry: 552
